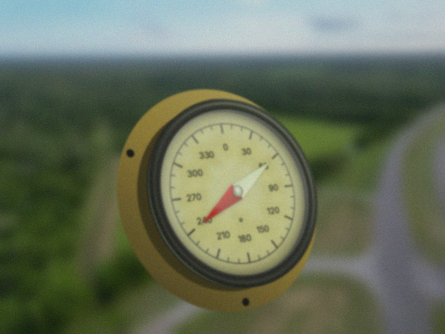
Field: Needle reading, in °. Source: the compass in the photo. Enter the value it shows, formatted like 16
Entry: 240
